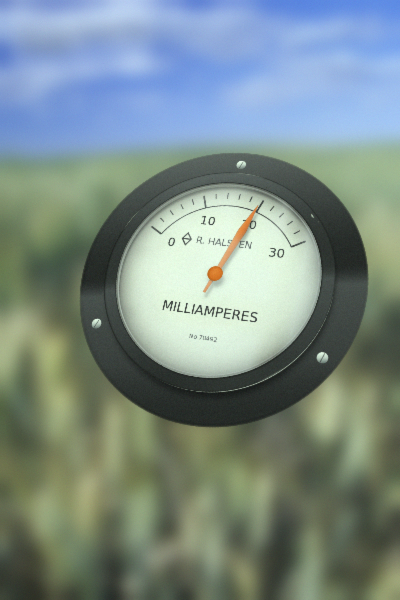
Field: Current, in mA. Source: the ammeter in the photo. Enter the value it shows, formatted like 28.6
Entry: 20
